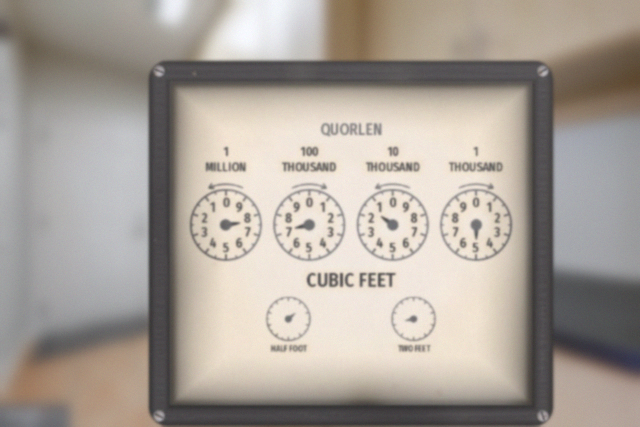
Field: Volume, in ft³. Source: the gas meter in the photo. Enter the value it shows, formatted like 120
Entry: 771500
